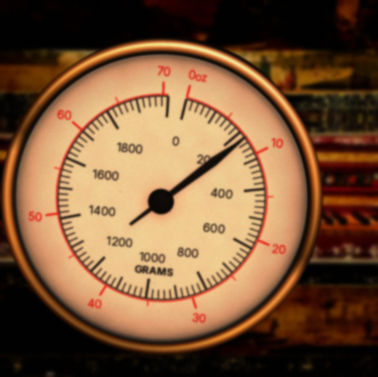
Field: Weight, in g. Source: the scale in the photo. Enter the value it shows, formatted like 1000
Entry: 220
